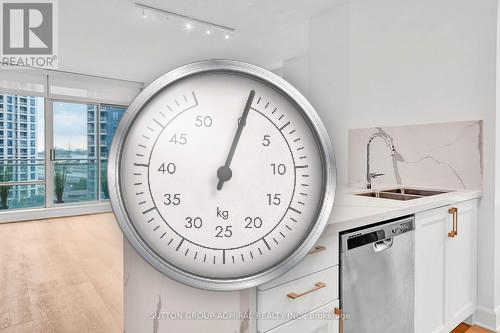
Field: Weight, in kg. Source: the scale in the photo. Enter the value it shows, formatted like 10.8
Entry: 0
